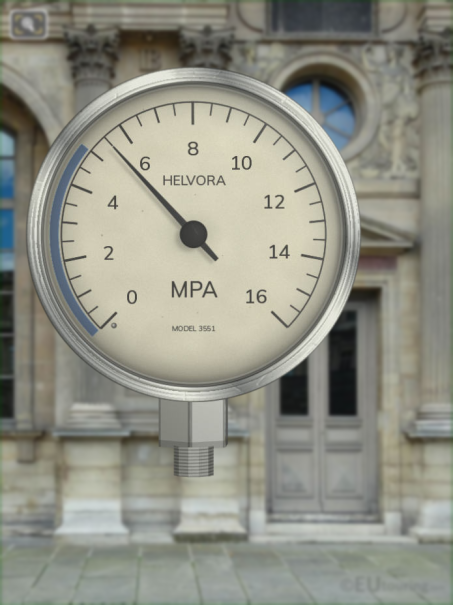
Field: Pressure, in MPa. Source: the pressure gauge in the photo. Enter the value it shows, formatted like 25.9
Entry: 5.5
